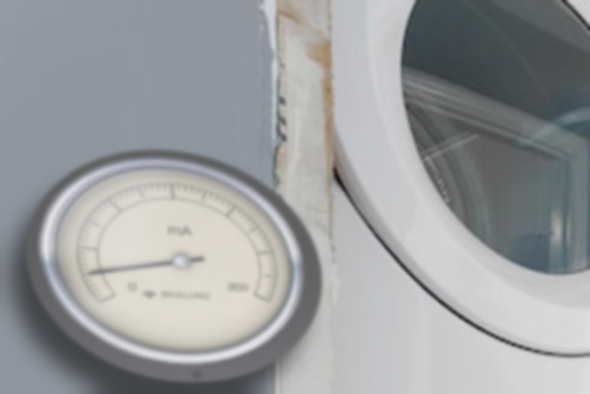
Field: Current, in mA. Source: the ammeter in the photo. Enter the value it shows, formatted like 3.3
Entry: 25
